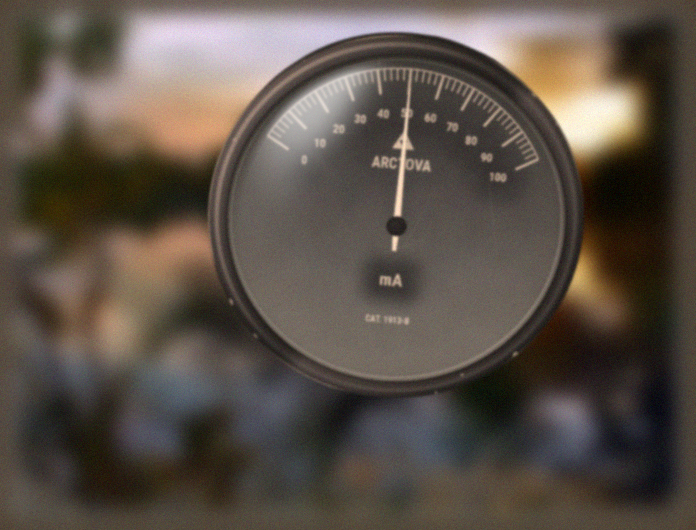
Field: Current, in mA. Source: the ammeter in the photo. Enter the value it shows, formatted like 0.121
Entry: 50
